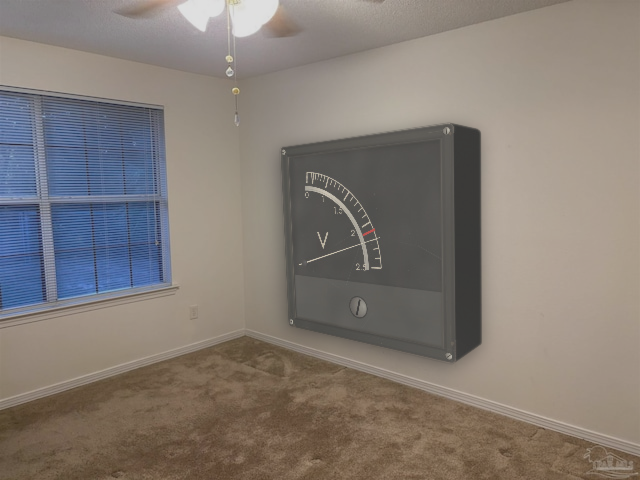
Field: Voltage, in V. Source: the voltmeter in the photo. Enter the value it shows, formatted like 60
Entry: 2.2
